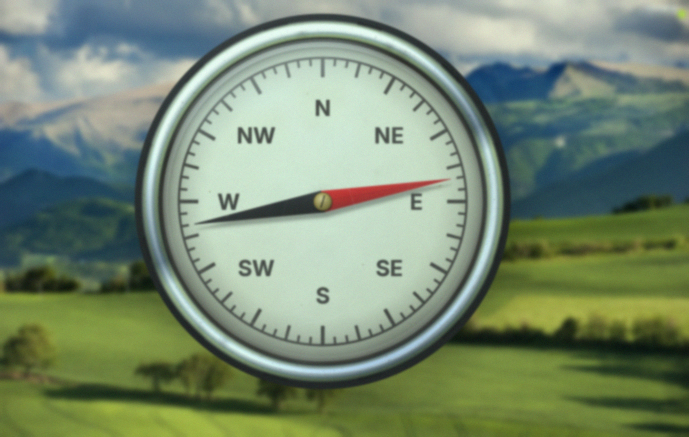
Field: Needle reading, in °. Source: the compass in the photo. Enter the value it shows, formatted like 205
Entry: 80
